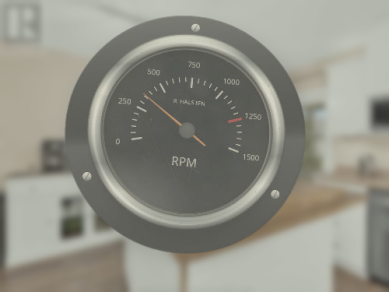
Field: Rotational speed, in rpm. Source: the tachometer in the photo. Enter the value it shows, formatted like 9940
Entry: 350
